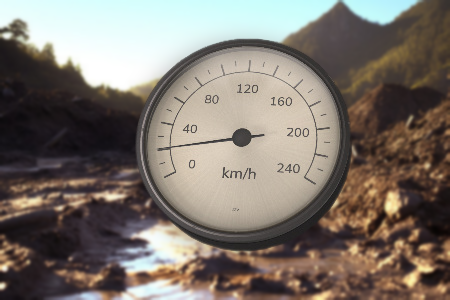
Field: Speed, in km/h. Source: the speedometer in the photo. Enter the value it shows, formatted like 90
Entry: 20
